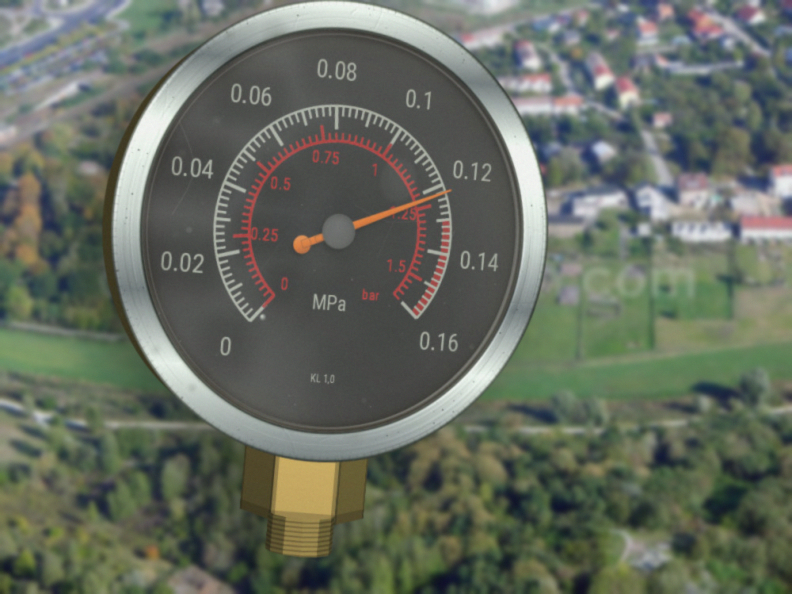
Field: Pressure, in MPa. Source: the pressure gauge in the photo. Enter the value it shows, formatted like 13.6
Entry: 0.122
